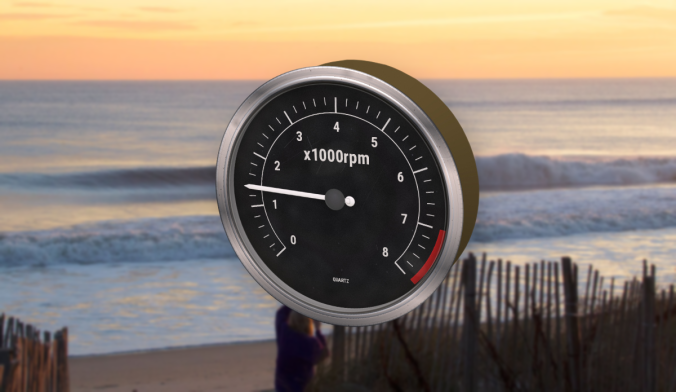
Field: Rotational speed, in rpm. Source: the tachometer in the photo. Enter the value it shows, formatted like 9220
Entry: 1400
